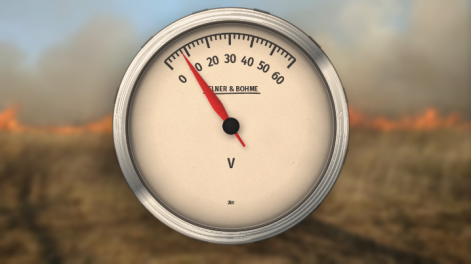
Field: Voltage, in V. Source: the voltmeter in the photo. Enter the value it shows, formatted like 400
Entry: 8
